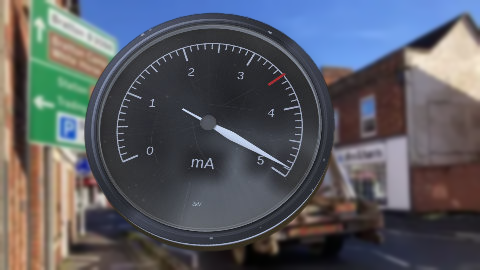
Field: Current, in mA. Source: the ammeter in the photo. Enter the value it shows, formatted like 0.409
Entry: 4.9
